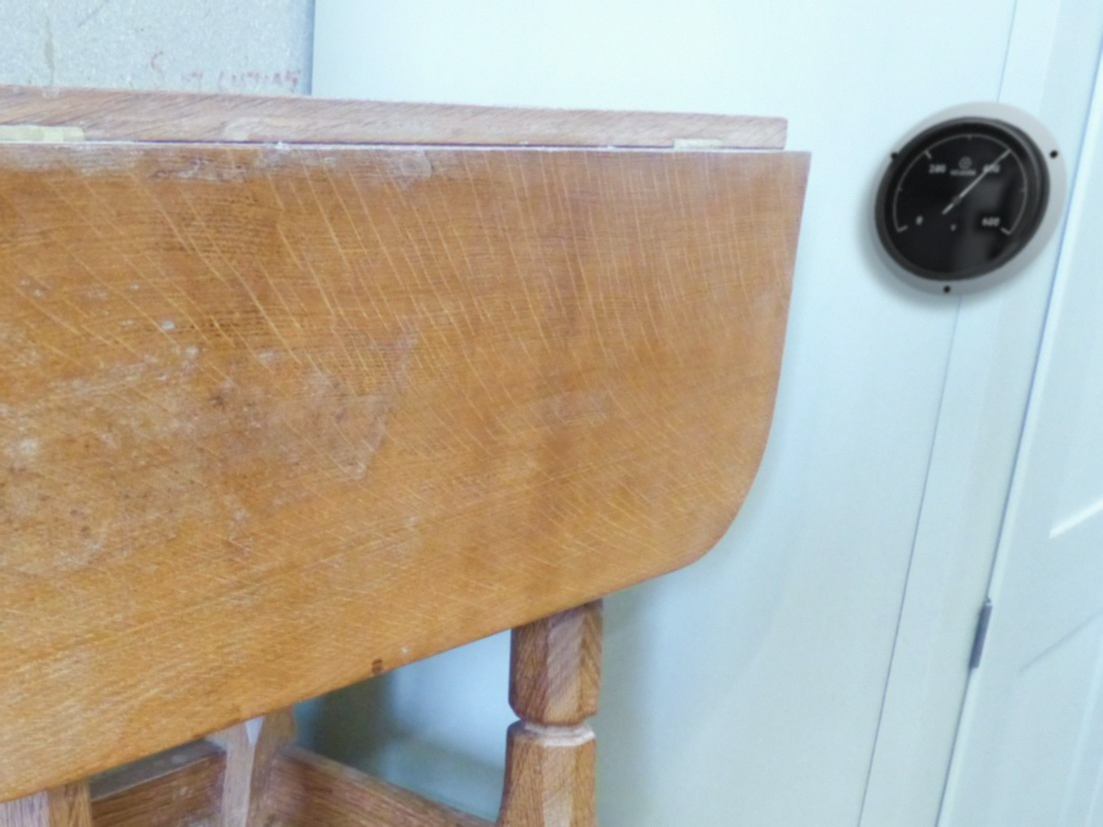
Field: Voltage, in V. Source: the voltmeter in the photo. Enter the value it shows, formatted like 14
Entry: 400
